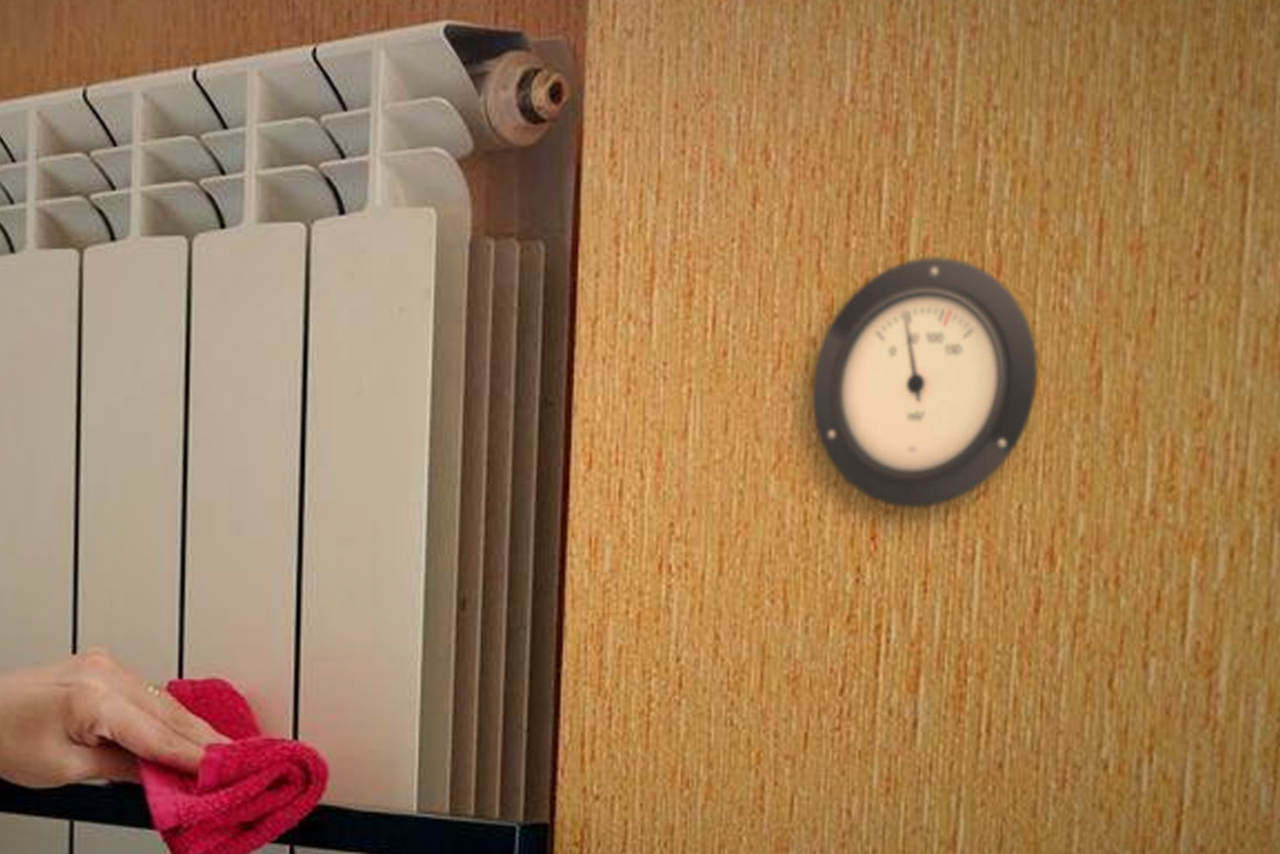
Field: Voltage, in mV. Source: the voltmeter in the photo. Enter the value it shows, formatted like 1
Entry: 50
